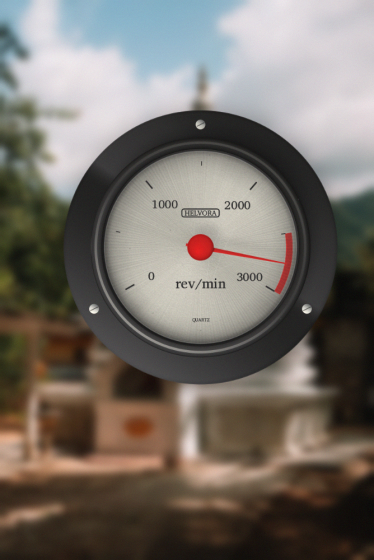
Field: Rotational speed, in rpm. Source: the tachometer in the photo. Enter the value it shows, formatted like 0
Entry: 2750
